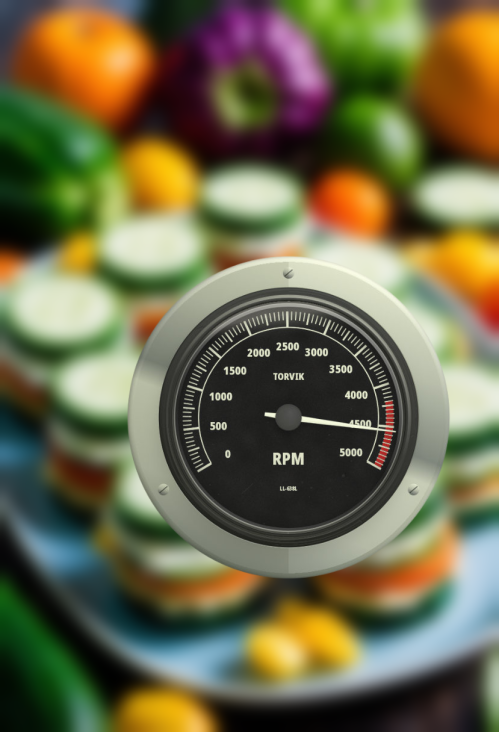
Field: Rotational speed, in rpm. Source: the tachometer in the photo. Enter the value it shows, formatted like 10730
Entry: 4550
